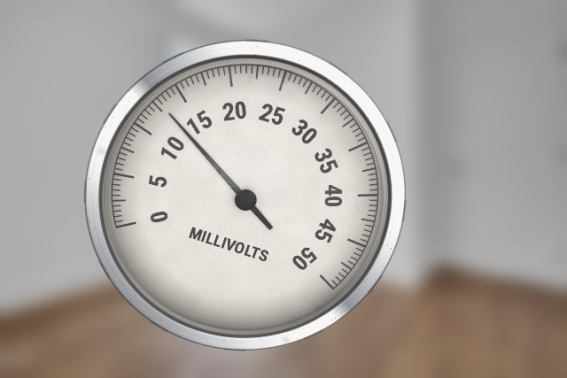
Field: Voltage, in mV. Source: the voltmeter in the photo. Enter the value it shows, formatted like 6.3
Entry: 13
